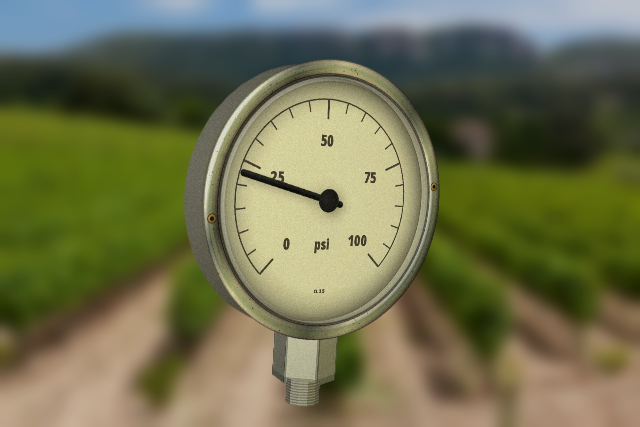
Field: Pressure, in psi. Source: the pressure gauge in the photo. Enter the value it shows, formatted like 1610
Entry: 22.5
